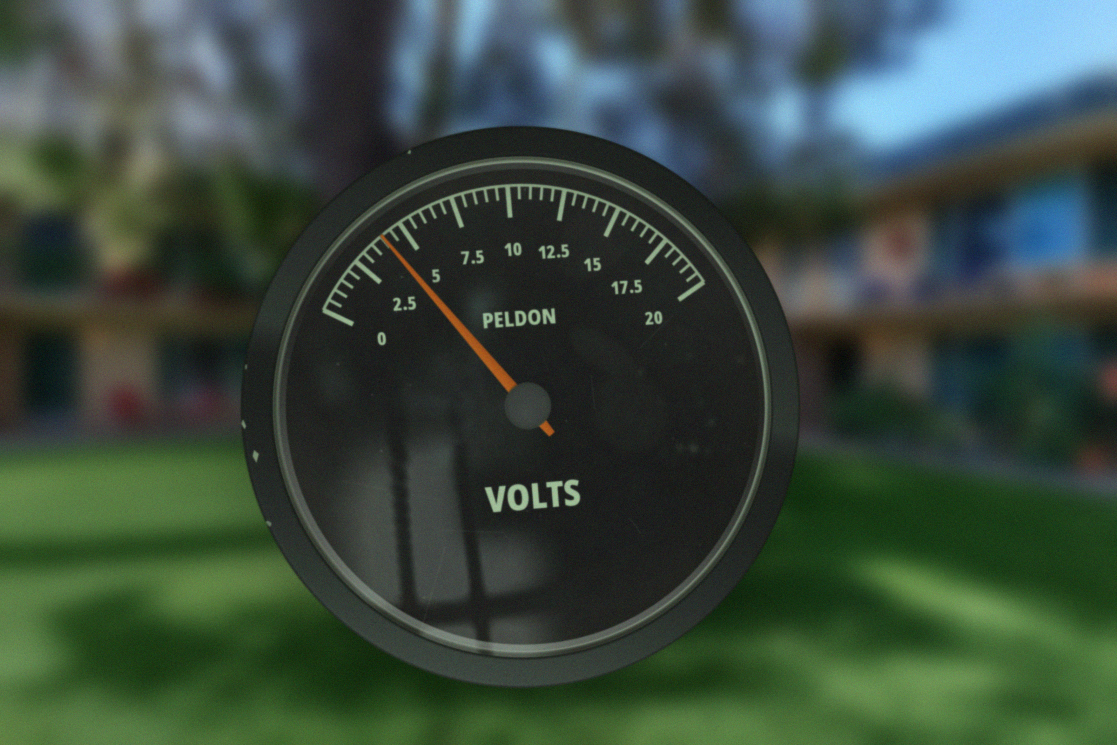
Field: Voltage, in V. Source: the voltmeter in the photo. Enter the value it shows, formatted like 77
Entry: 4
